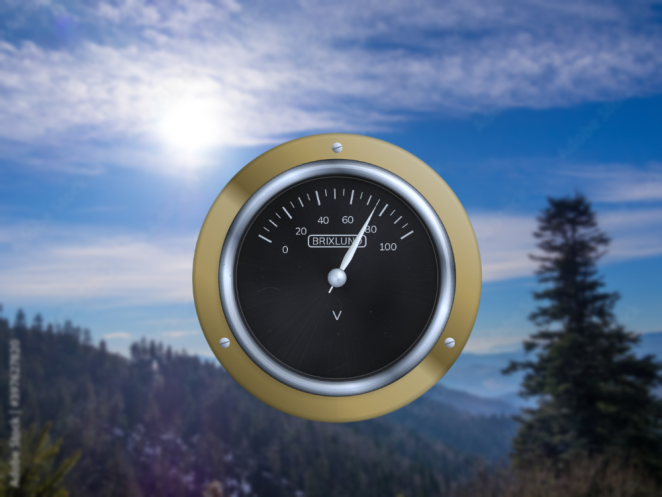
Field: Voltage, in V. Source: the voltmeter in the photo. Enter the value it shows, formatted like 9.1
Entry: 75
